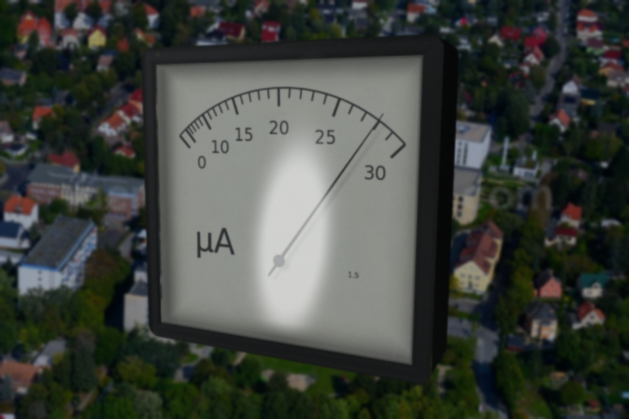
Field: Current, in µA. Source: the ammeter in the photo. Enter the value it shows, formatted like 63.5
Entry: 28
